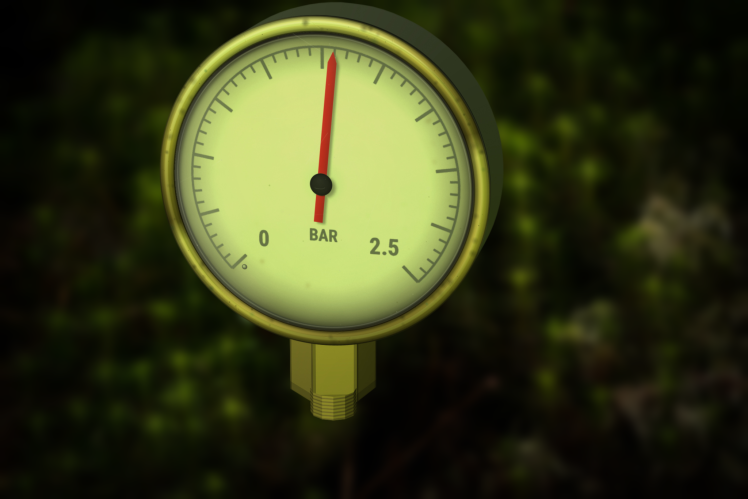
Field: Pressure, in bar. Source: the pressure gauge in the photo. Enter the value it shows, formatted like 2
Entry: 1.3
